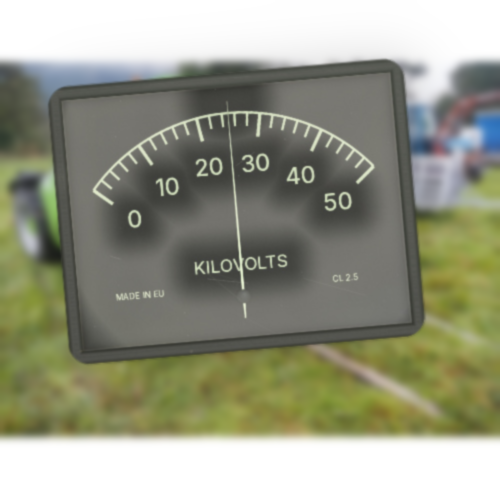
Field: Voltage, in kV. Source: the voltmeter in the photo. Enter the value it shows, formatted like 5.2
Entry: 25
